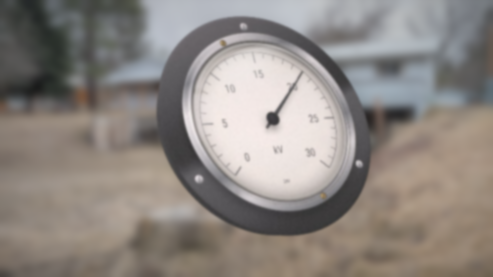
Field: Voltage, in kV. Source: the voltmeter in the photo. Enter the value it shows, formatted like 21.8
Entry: 20
